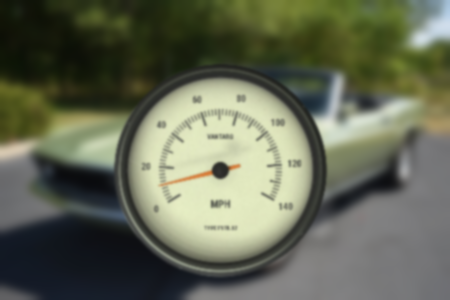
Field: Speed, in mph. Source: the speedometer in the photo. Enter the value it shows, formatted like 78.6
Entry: 10
